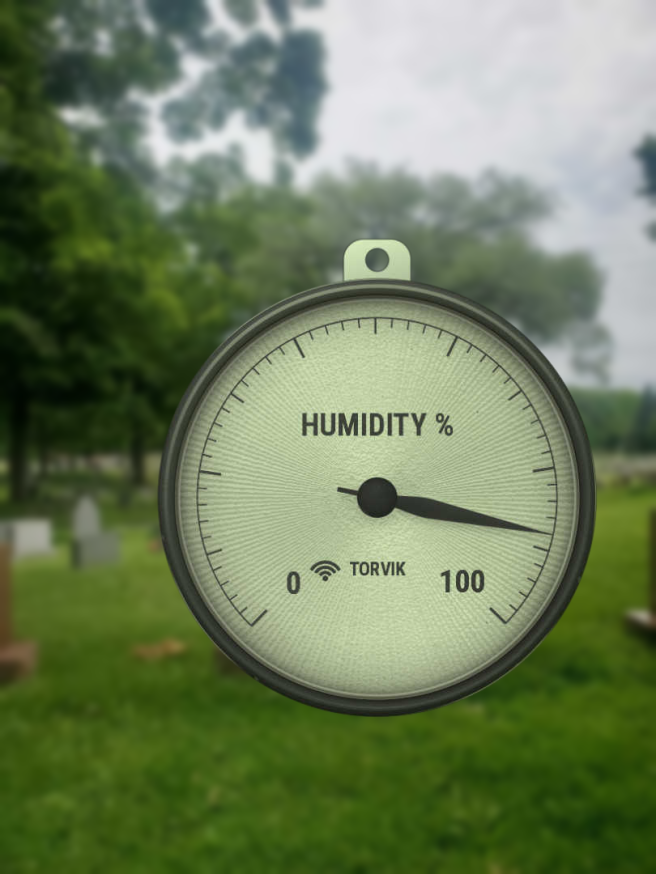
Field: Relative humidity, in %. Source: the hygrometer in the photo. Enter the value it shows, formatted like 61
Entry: 88
